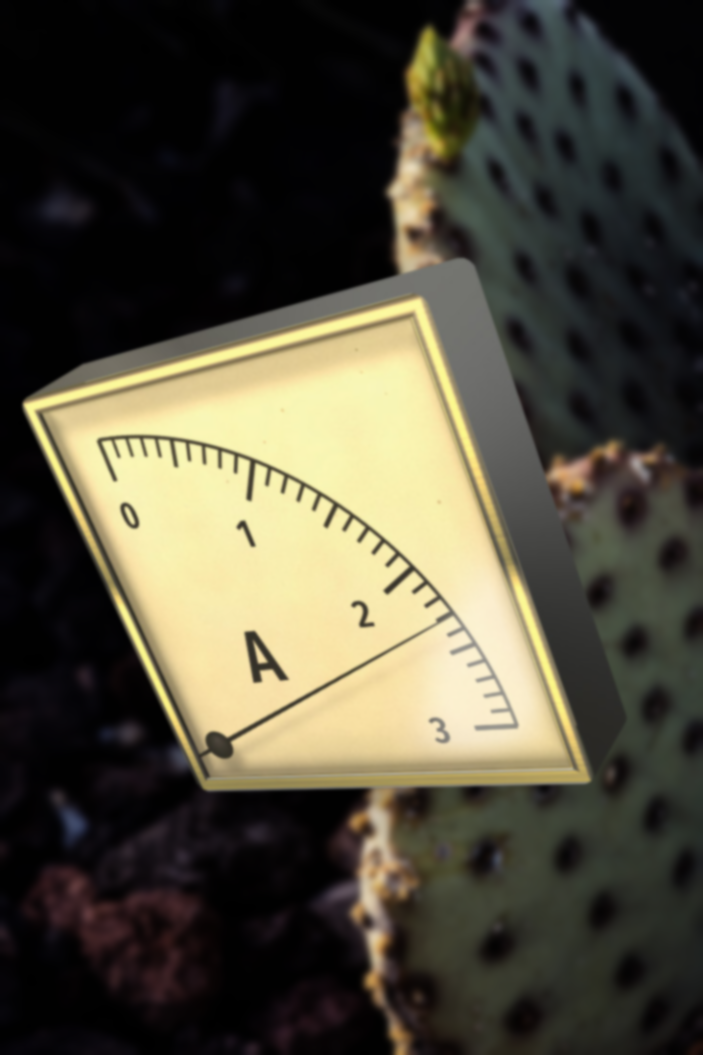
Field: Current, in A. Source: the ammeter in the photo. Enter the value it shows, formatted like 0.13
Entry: 2.3
